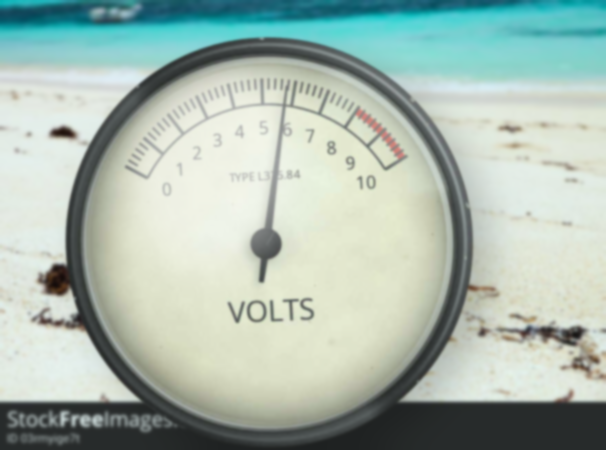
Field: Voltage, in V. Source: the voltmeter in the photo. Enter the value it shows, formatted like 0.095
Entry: 5.8
